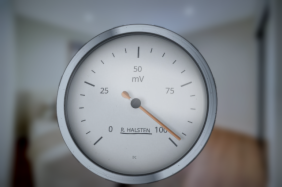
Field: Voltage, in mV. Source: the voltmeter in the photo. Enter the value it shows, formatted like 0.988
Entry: 97.5
